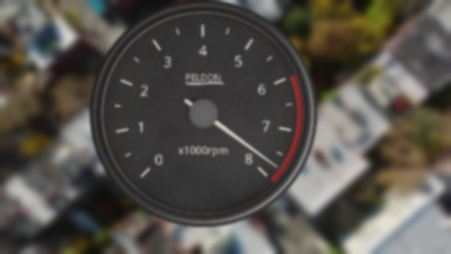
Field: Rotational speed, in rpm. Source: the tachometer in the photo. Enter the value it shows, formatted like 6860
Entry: 7750
